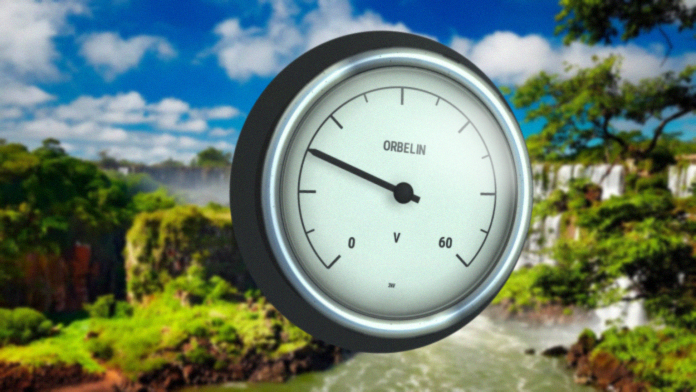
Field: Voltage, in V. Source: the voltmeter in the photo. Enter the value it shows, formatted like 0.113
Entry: 15
